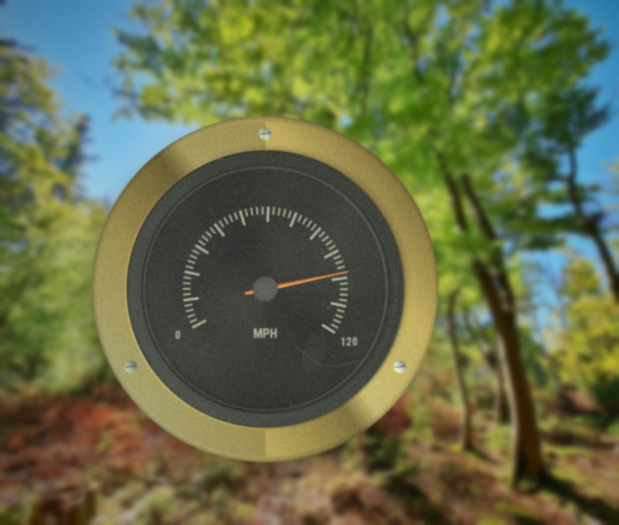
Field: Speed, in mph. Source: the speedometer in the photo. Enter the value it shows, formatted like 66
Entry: 98
